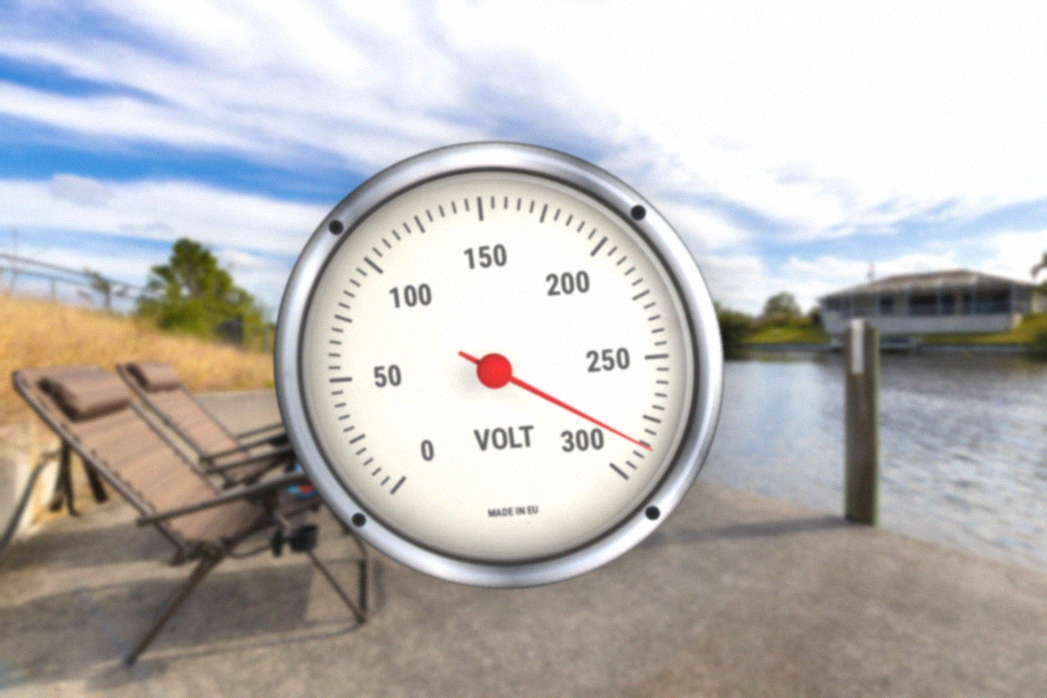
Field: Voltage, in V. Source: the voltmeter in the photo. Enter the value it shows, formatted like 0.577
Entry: 285
